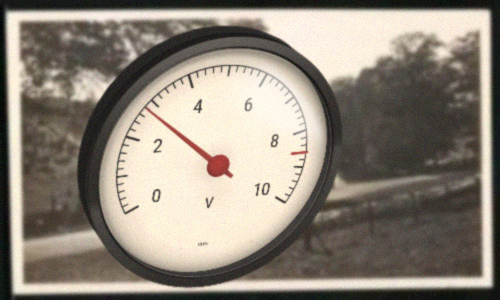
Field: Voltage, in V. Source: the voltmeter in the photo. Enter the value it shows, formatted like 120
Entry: 2.8
